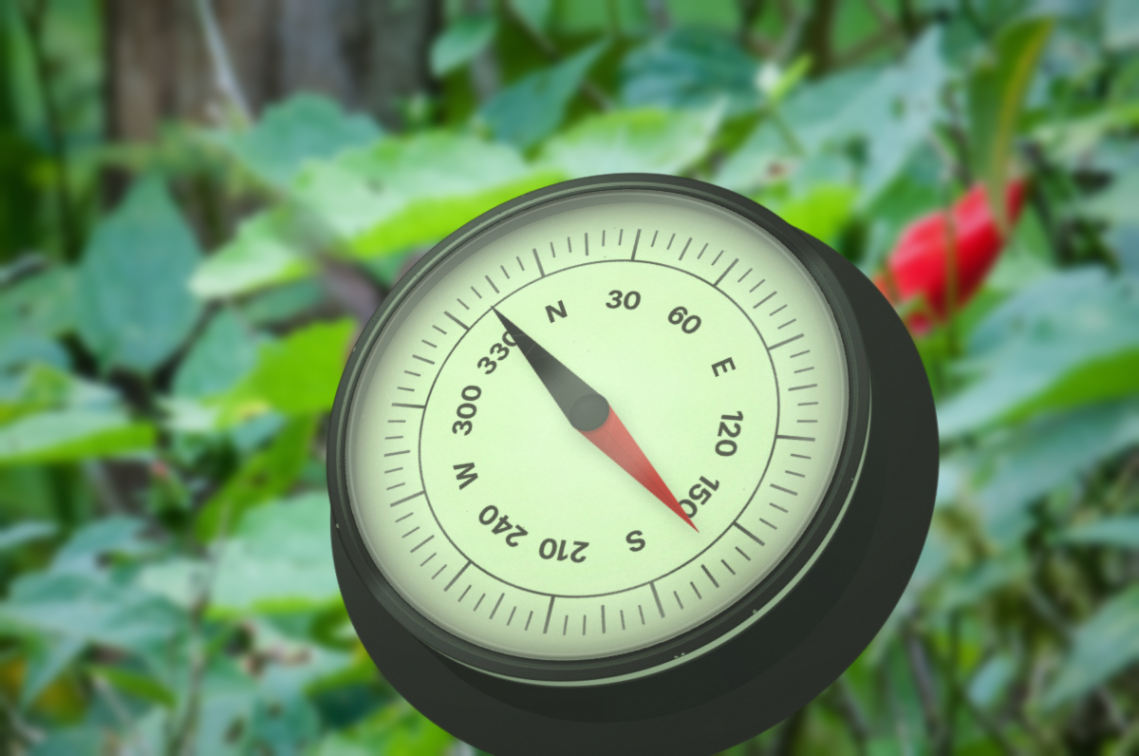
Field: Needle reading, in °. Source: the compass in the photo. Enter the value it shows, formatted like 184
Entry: 160
